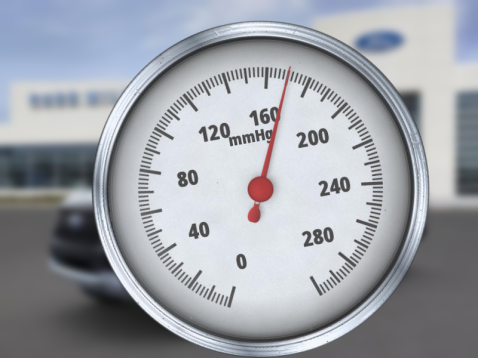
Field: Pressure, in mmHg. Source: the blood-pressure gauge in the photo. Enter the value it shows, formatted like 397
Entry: 170
